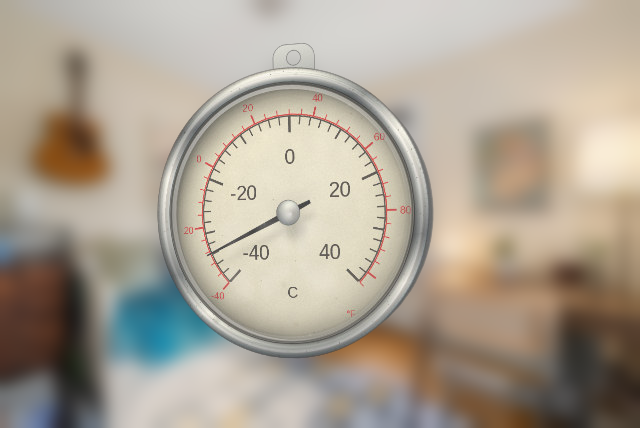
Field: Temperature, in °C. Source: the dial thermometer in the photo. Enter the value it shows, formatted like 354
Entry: -34
